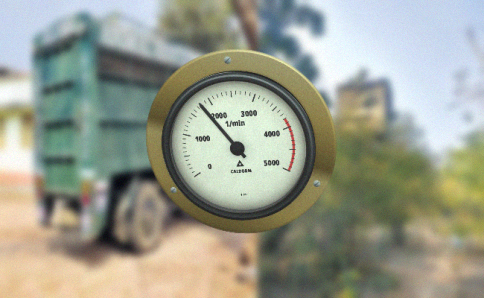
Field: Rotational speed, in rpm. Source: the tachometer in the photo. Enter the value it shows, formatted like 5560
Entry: 1800
